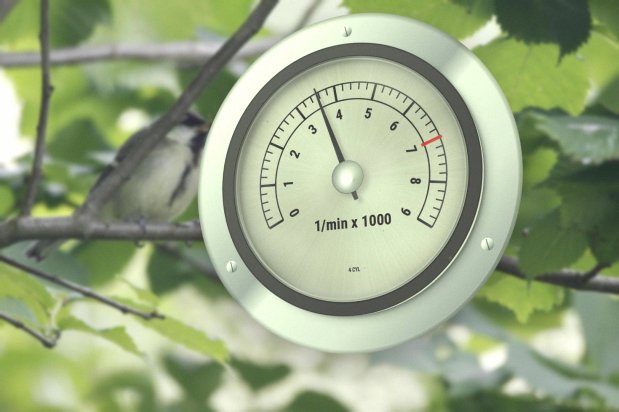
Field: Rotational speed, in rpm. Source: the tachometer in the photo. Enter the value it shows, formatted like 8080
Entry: 3600
